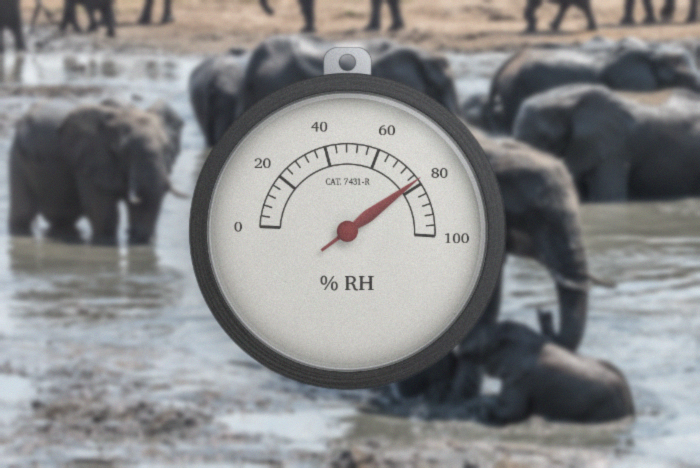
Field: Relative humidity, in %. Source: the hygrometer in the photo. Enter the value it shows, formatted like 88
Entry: 78
